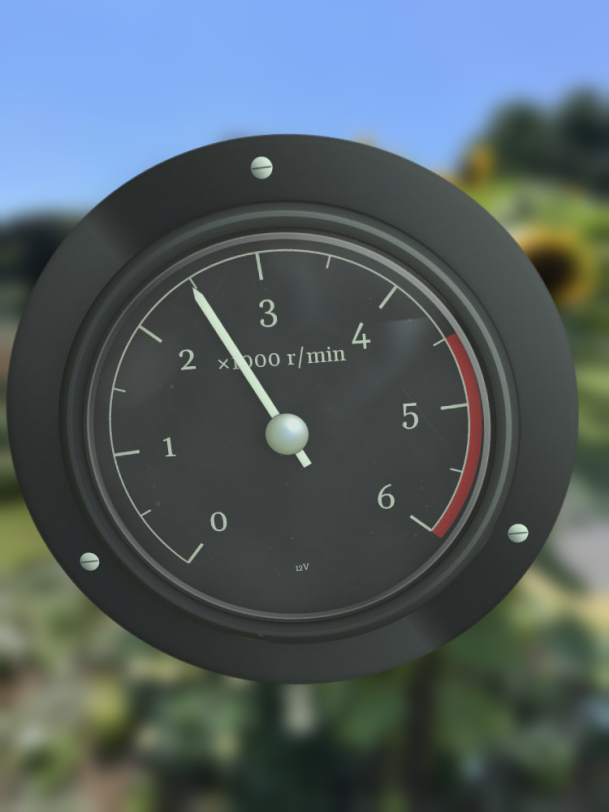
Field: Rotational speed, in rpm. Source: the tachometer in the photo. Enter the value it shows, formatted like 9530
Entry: 2500
